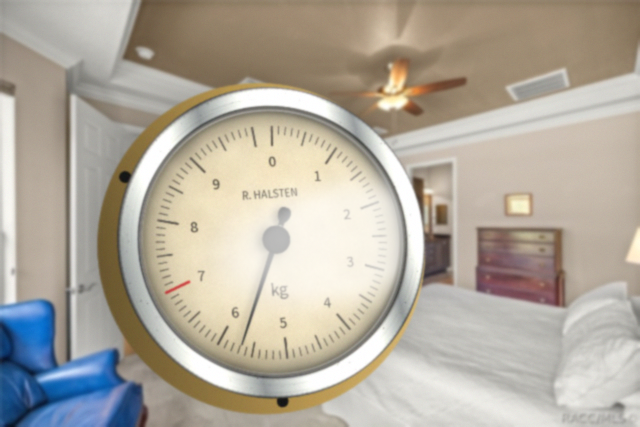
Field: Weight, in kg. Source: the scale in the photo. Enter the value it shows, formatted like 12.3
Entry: 5.7
